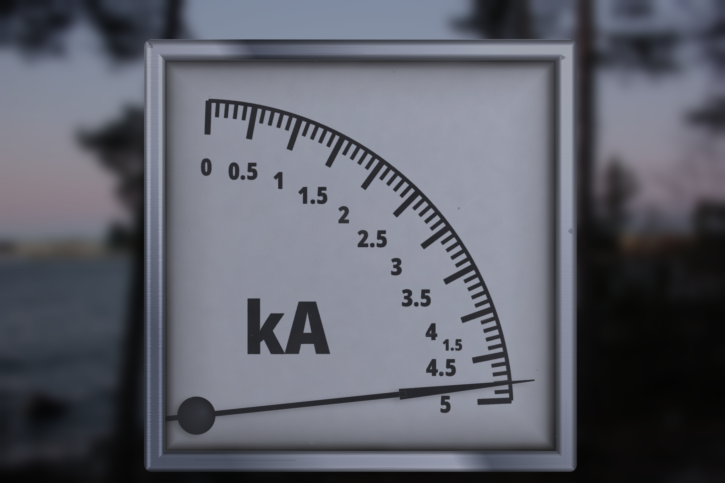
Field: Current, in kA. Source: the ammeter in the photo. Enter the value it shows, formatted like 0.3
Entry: 4.8
